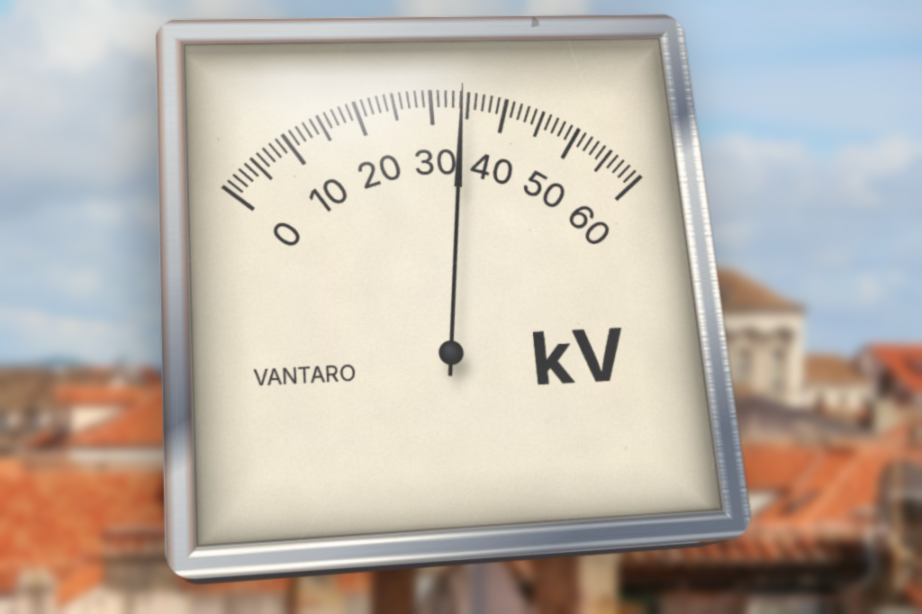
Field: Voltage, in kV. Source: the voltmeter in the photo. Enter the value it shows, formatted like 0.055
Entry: 34
